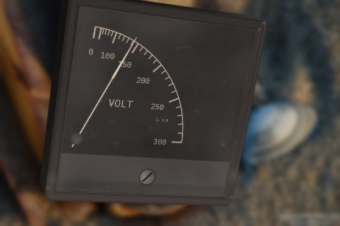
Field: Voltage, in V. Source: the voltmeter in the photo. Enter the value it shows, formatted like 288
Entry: 140
